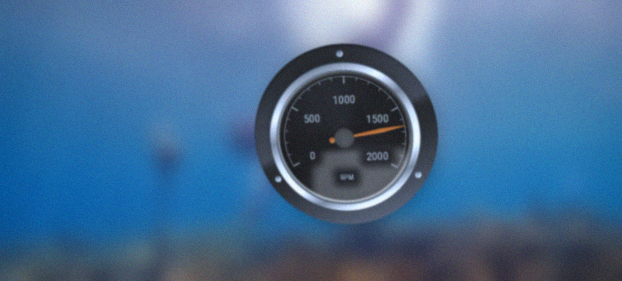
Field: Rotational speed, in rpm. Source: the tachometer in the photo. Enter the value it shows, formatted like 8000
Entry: 1650
